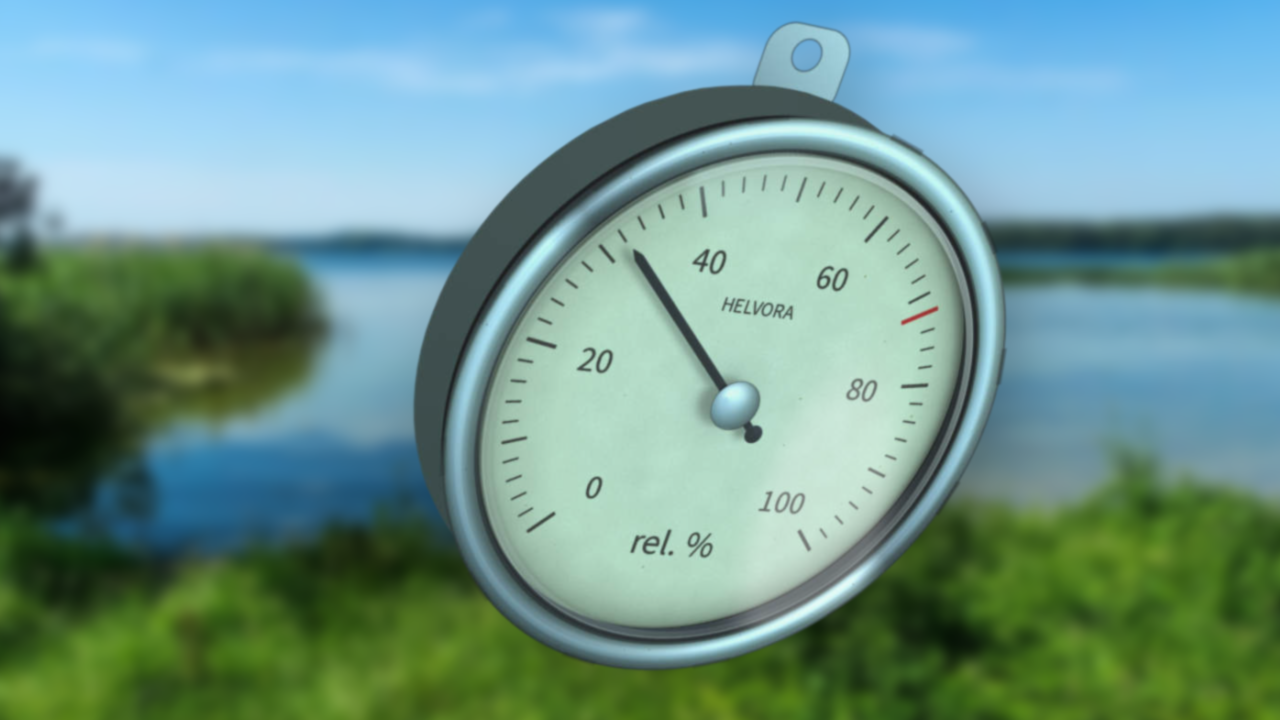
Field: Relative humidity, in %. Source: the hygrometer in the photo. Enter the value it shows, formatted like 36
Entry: 32
